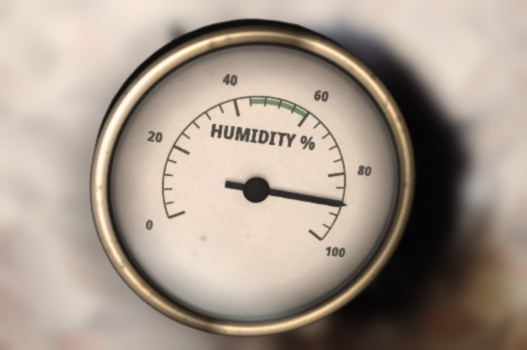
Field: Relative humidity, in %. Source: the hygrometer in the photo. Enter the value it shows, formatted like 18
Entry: 88
